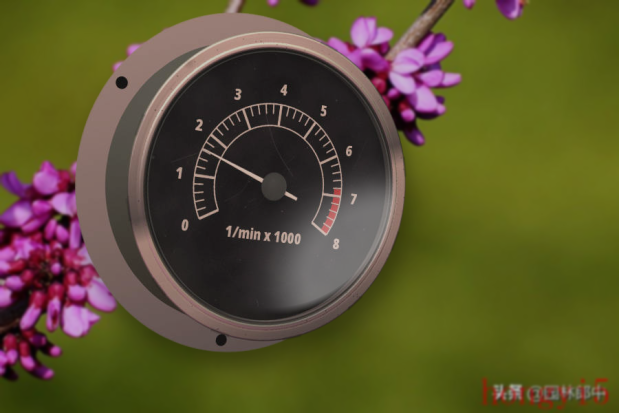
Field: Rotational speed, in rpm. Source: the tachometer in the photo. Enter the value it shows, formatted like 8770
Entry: 1600
